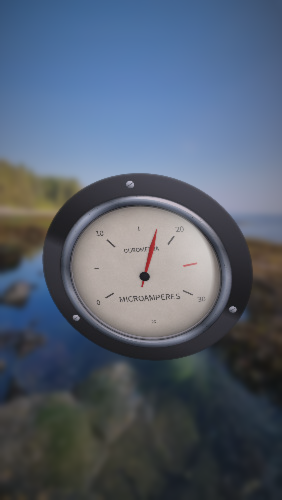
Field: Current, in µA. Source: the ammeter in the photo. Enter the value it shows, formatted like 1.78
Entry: 17.5
